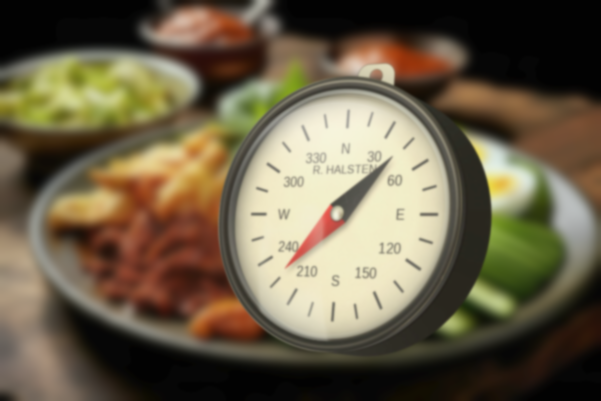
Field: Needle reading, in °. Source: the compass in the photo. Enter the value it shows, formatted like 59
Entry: 225
